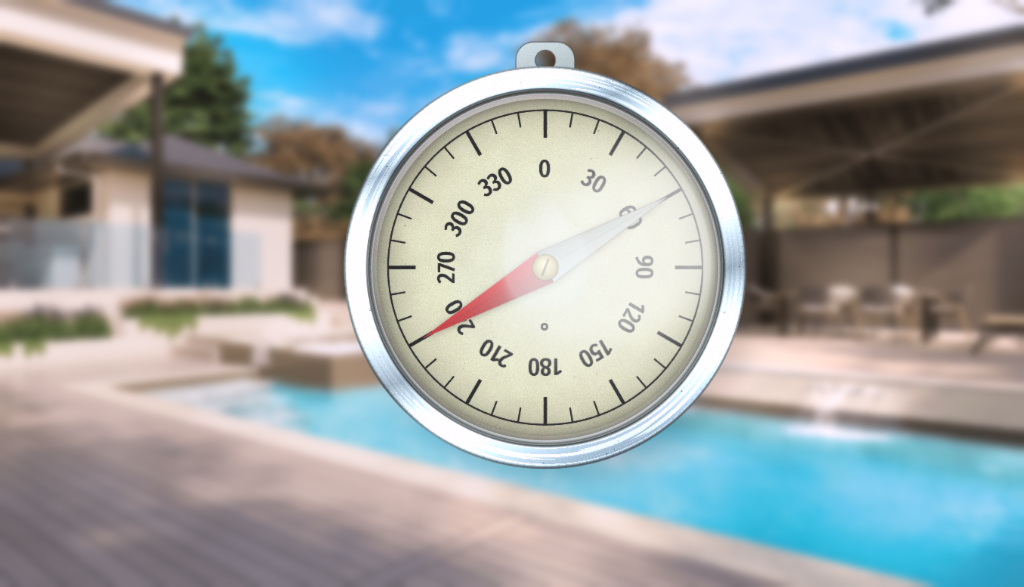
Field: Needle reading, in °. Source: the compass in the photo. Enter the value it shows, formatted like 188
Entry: 240
